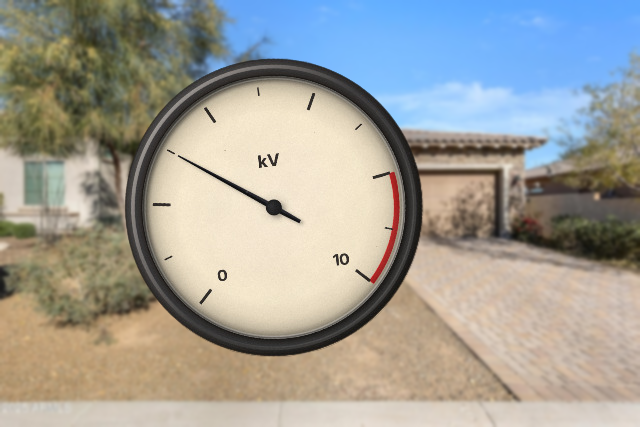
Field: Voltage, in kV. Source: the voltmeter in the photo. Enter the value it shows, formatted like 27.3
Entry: 3
